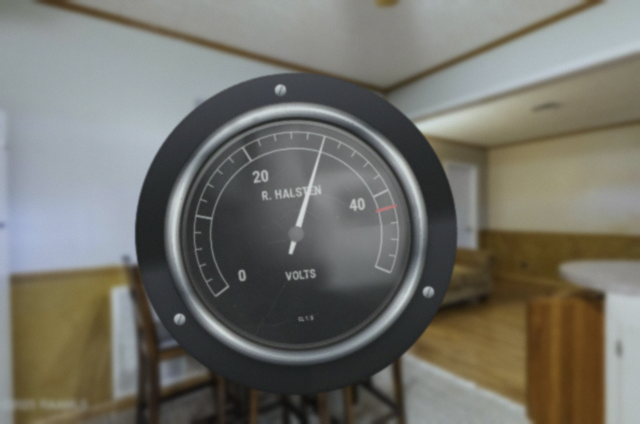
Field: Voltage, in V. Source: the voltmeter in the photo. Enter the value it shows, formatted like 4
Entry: 30
